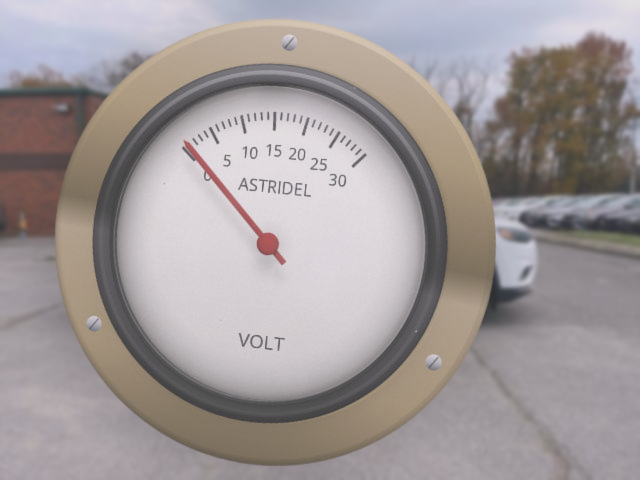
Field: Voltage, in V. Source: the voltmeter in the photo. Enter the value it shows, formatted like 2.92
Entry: 1
